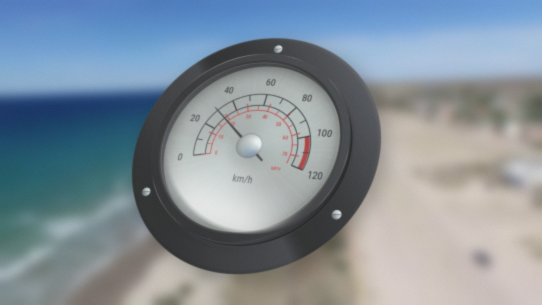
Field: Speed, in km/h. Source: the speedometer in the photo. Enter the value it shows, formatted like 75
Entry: 30
